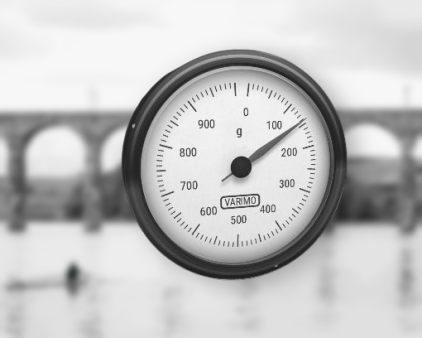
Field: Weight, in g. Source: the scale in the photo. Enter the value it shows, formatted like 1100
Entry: 140
